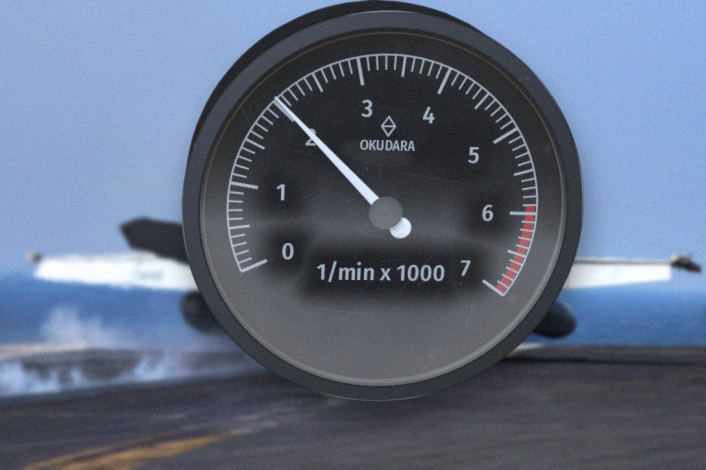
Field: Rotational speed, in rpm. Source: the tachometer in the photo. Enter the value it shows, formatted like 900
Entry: 2050
